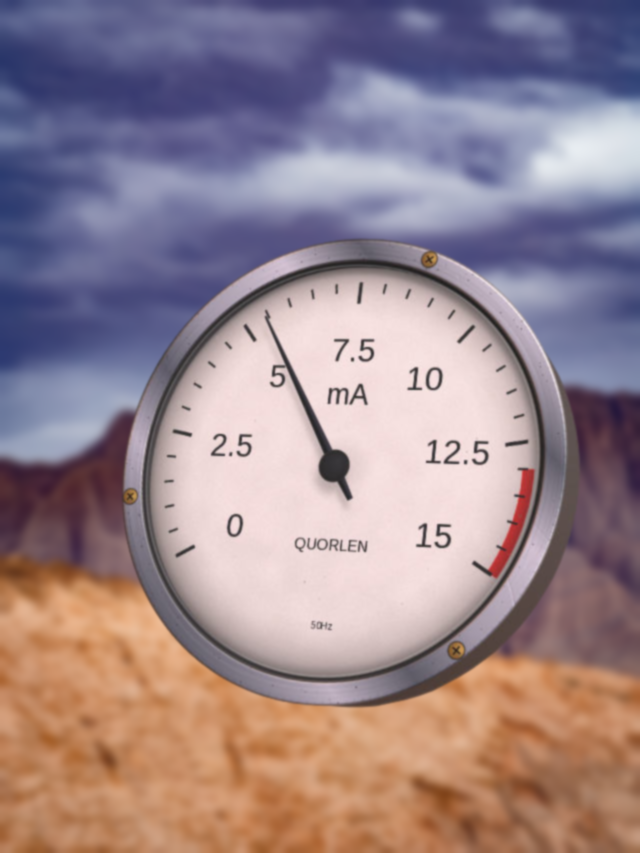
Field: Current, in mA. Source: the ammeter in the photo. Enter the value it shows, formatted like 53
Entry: 5.5
